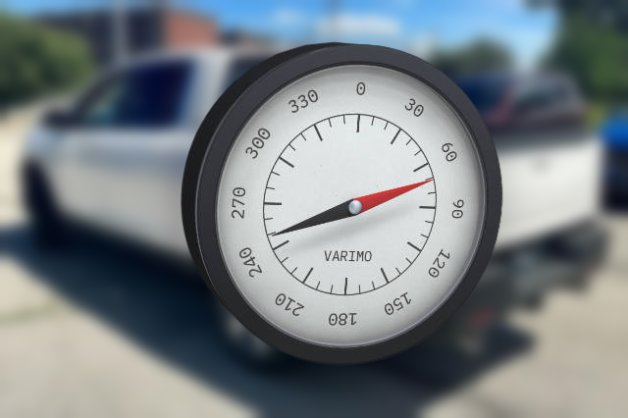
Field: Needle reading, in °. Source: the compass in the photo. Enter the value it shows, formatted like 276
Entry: 70
